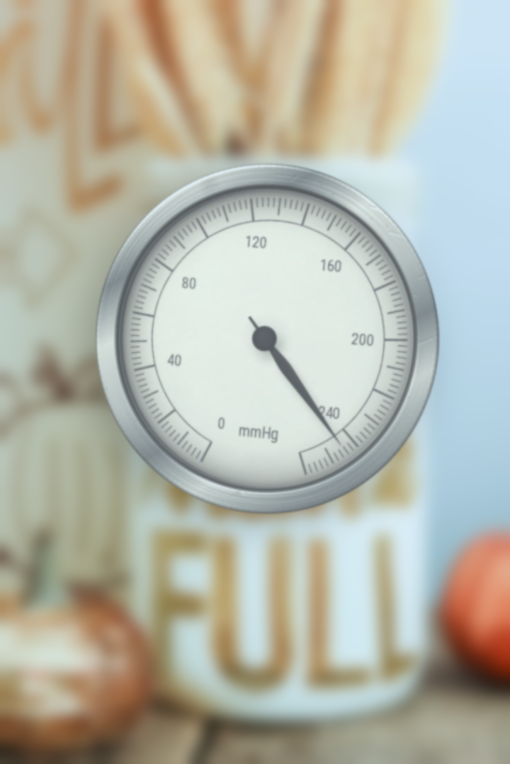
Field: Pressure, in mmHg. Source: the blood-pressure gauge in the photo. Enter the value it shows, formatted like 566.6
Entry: 244
